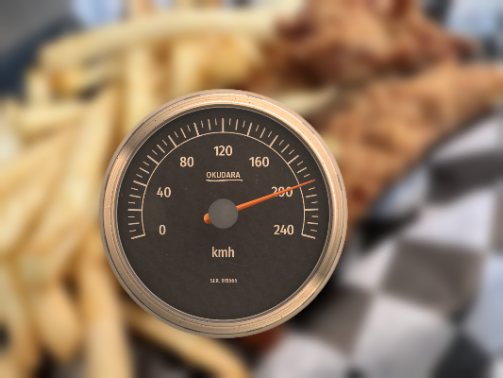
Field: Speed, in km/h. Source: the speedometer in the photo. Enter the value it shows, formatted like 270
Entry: 200
